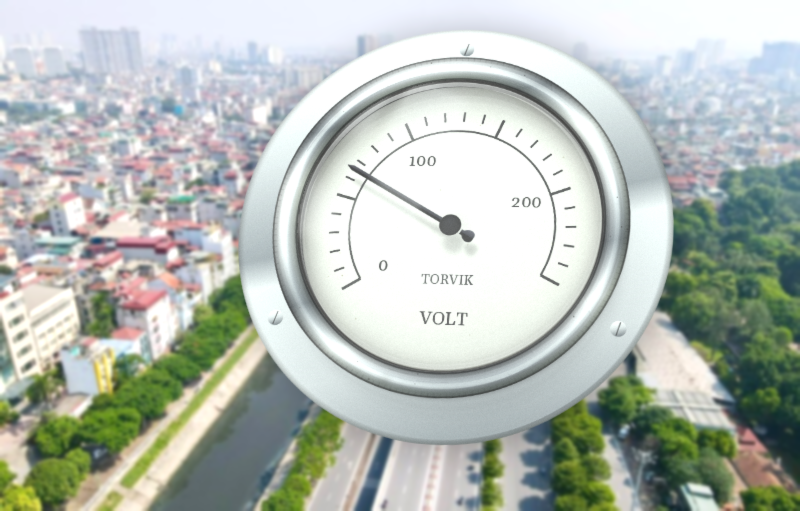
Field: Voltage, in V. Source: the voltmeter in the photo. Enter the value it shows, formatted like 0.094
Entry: 65
